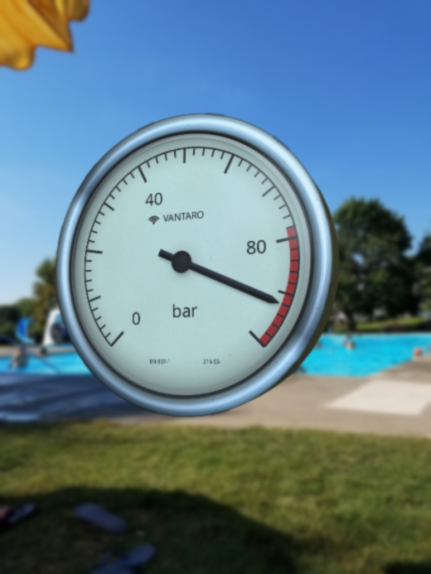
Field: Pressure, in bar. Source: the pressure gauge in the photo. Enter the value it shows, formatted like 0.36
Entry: 92
